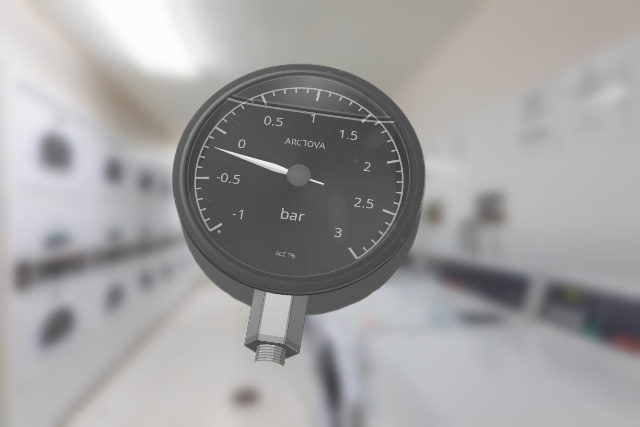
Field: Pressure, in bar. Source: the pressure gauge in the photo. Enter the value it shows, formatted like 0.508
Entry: -0.2
